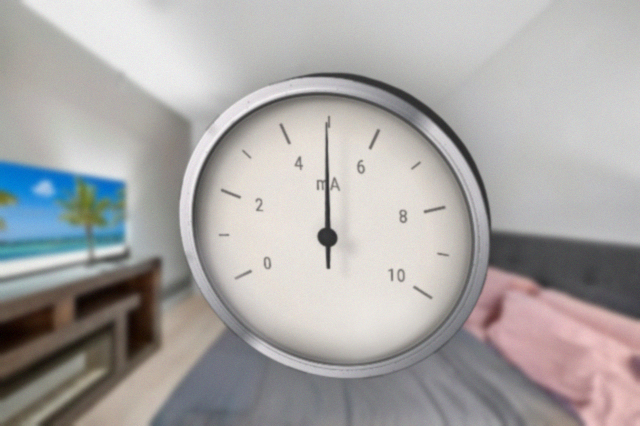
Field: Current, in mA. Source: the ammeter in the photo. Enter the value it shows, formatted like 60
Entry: 5
